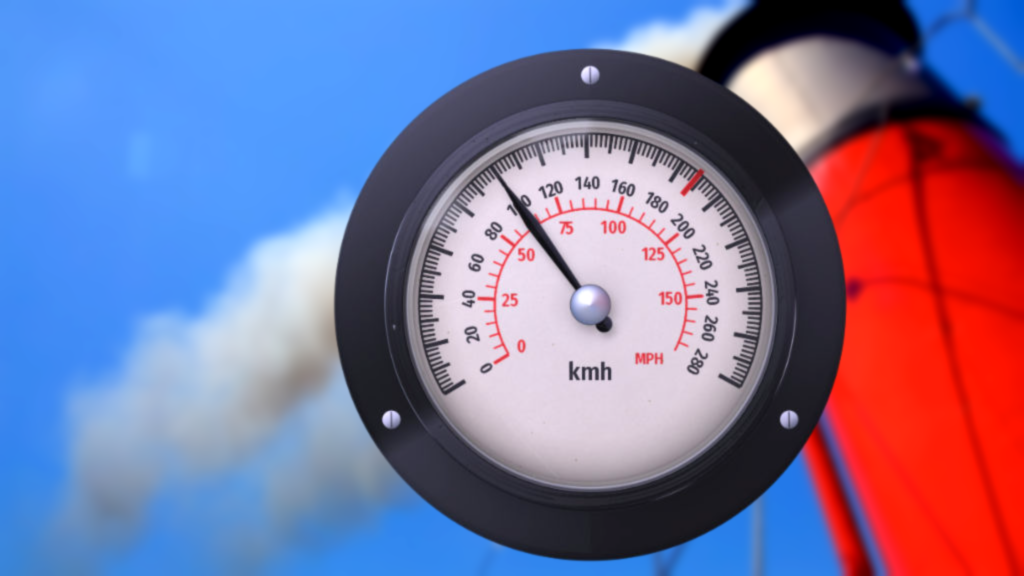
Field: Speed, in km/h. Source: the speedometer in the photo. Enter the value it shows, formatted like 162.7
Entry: 100
